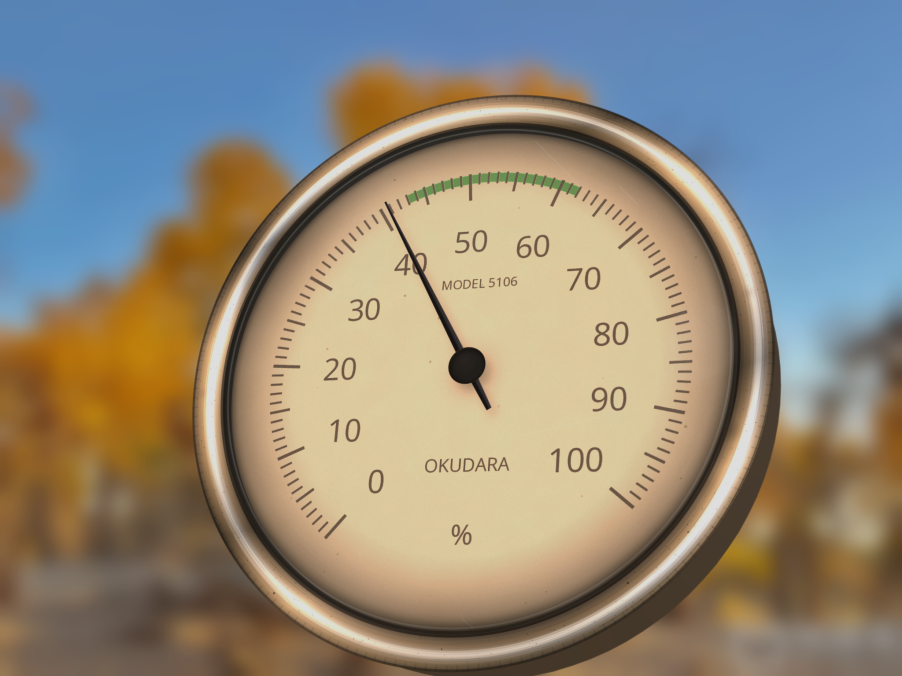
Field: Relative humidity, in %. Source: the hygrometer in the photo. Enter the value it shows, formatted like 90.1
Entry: 41
